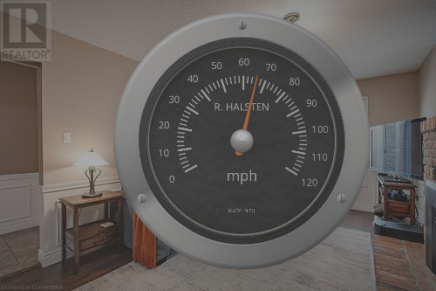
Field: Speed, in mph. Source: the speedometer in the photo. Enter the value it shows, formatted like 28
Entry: 66
